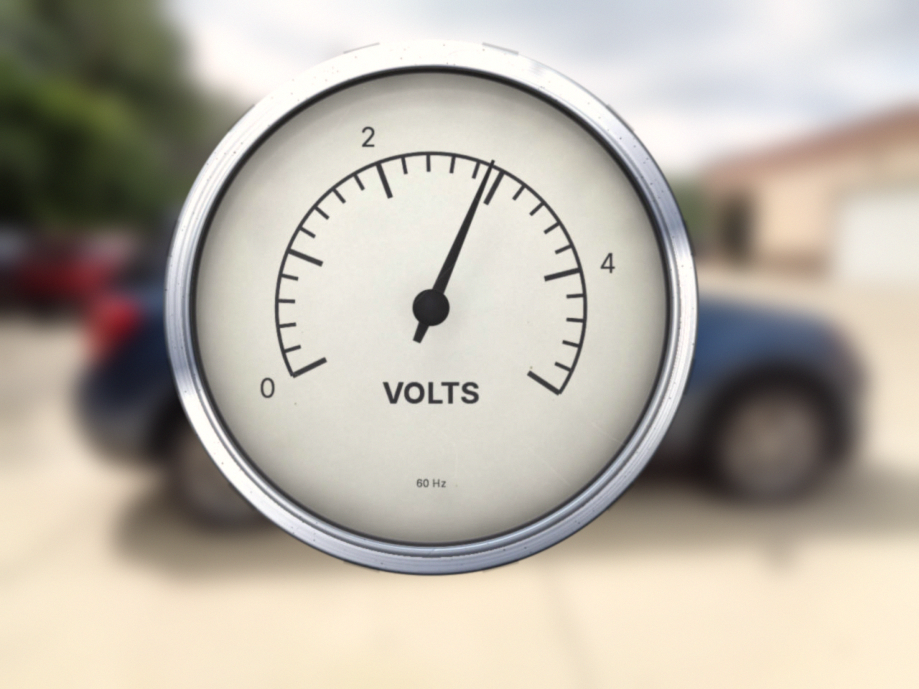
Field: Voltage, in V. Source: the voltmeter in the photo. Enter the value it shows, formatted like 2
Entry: 2.9
